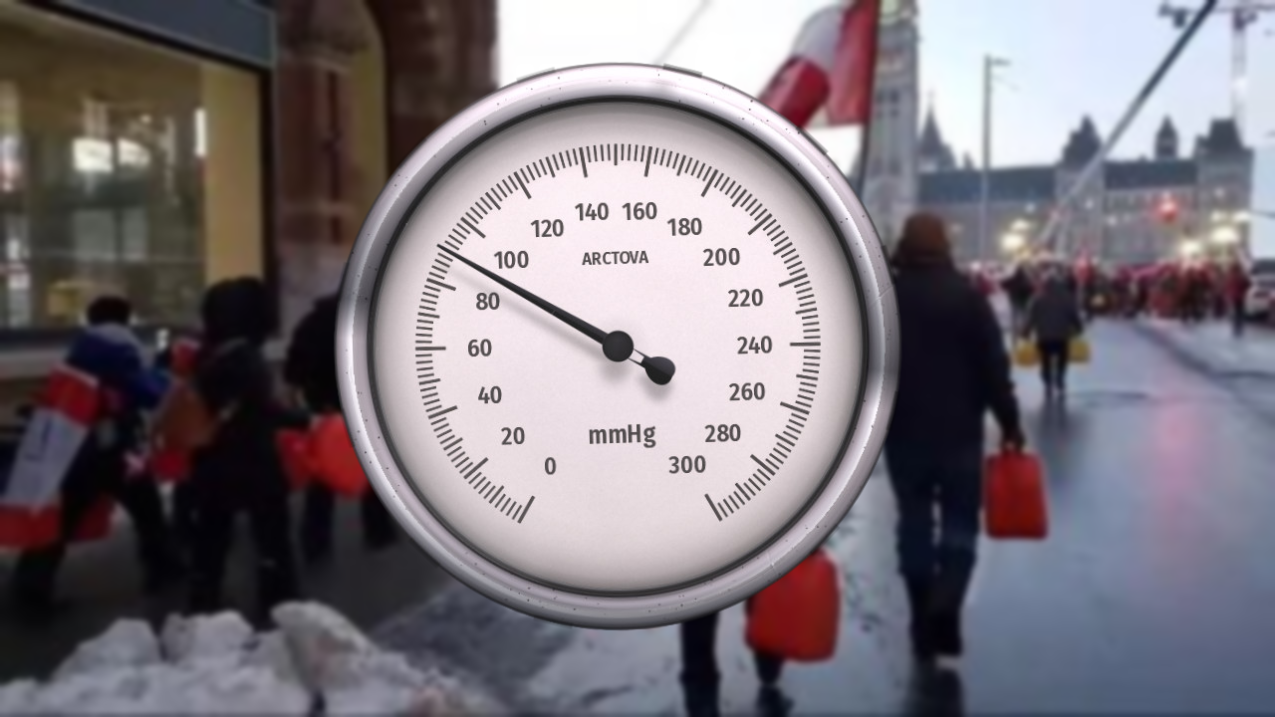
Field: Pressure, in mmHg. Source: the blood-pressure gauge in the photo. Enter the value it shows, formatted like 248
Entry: 90
